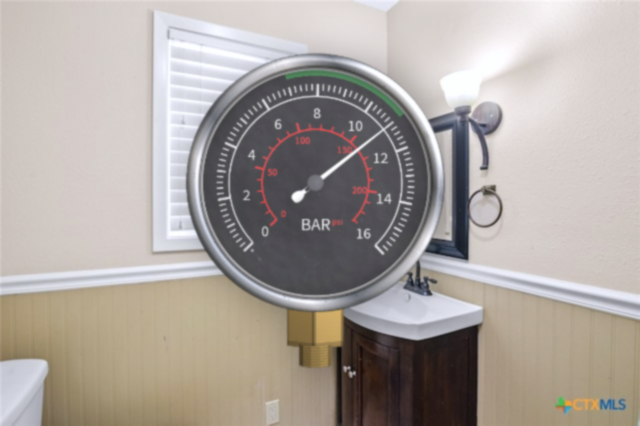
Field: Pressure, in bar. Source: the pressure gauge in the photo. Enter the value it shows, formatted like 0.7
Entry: 11
